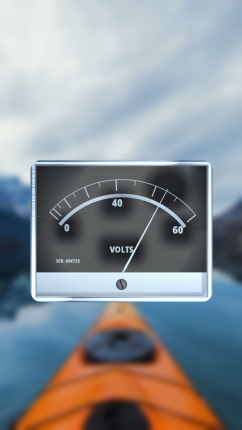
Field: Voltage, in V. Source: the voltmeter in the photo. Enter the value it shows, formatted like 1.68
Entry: 52.5
